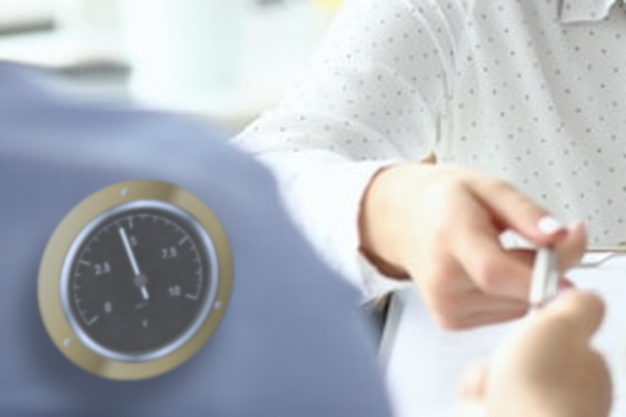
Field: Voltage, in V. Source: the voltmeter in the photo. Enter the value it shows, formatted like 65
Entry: 4.5
